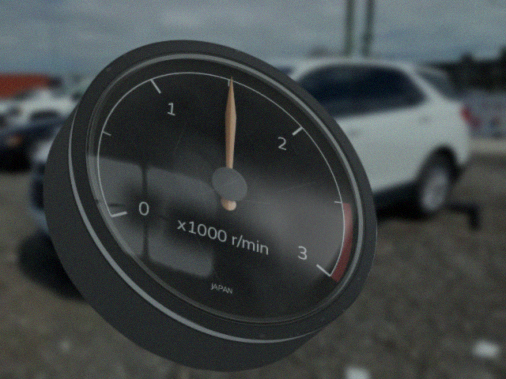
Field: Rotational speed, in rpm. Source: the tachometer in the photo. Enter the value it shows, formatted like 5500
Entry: 1500
